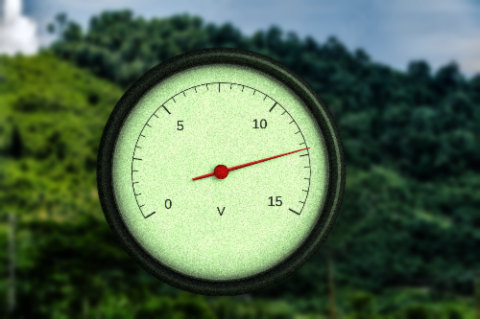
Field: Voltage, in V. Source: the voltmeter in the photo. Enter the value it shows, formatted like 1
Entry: 12.25
